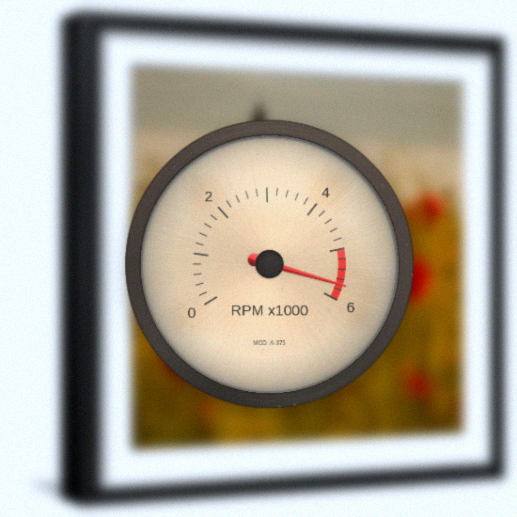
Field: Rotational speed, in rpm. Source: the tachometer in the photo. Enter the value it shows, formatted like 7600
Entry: 5700
